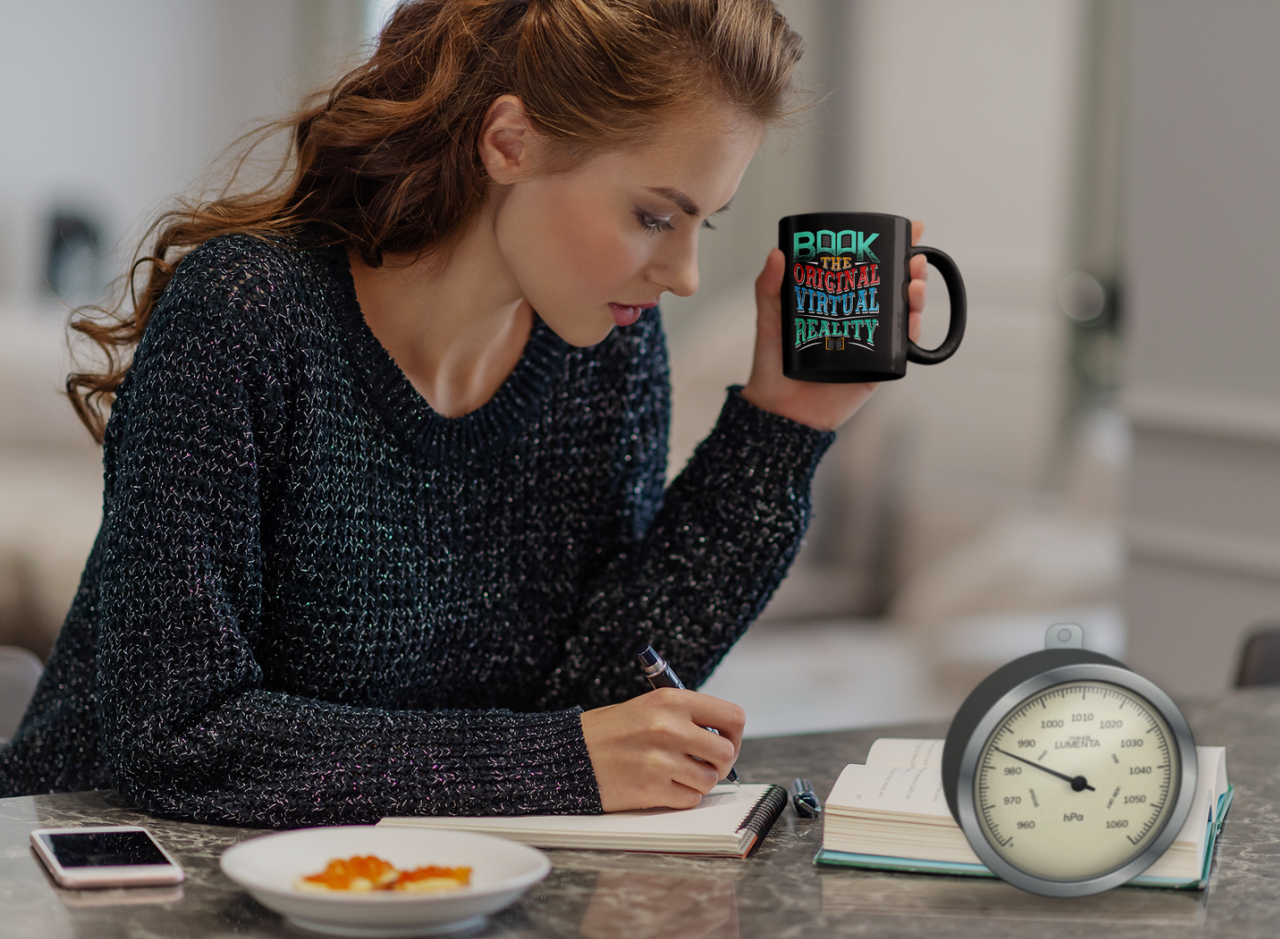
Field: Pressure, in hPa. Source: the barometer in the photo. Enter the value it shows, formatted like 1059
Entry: 985
